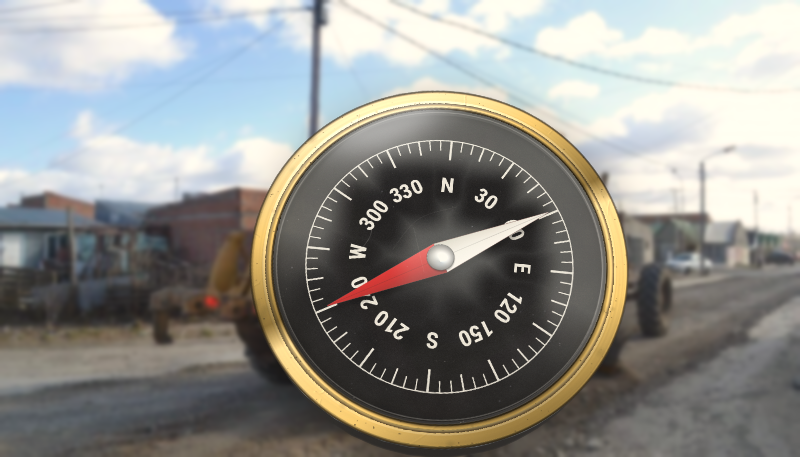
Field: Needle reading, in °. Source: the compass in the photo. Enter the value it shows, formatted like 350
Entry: 240
